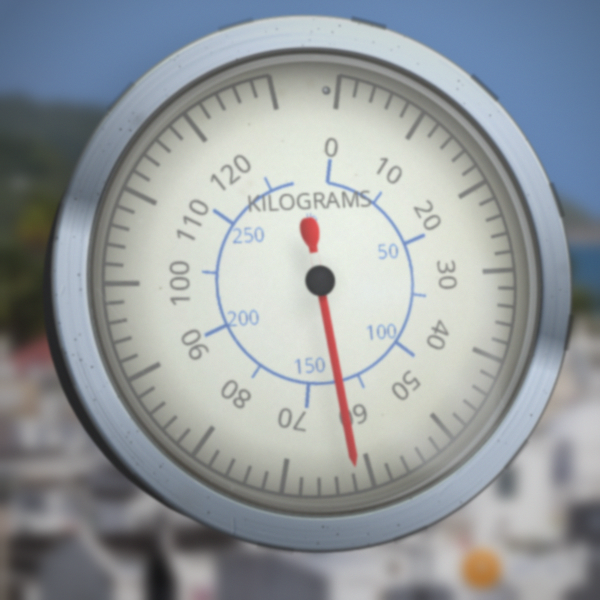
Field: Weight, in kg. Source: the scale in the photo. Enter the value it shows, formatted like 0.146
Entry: 62
